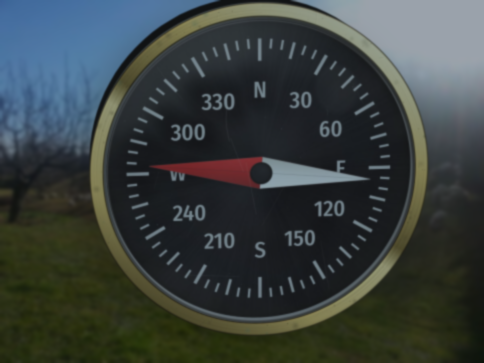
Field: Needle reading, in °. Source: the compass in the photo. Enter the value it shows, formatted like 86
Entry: 275
